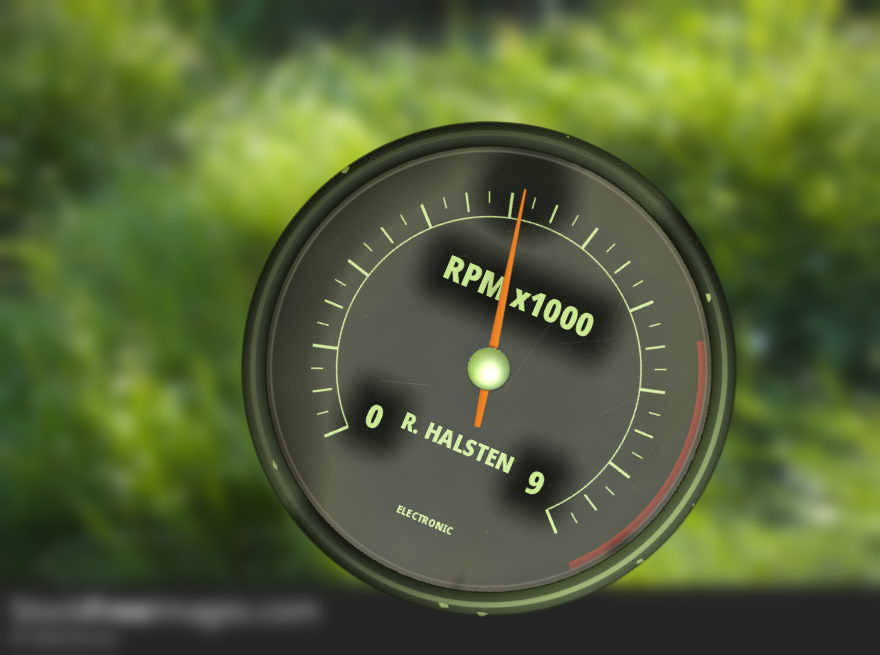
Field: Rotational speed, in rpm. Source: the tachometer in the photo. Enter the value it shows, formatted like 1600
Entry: 4125
